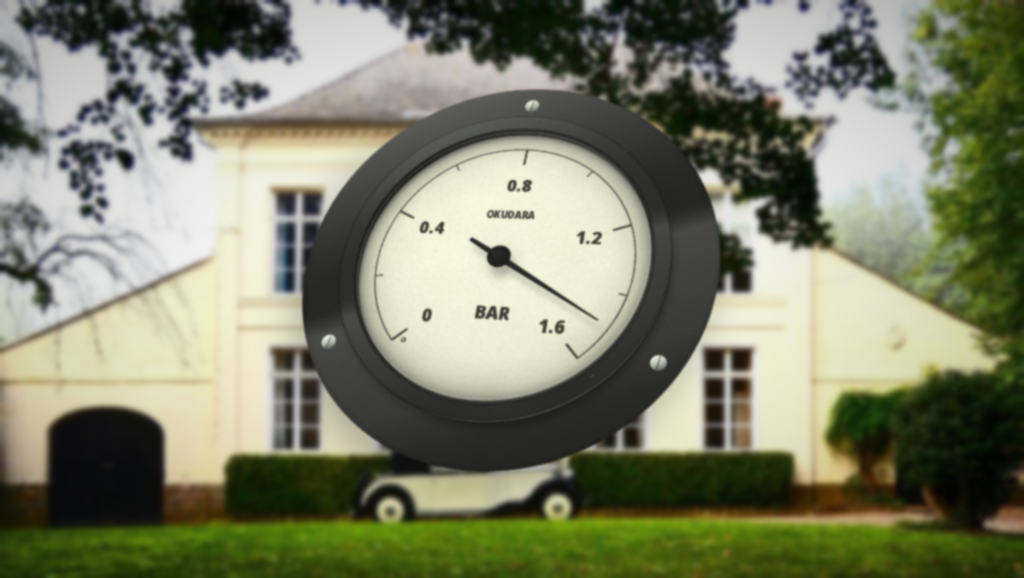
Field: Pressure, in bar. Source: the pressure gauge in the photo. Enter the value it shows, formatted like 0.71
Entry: 1.5
